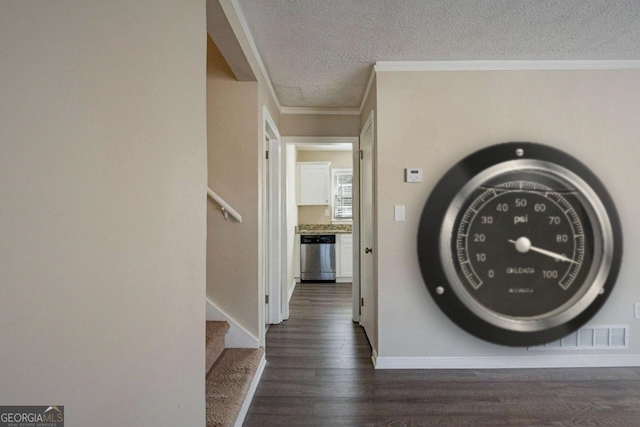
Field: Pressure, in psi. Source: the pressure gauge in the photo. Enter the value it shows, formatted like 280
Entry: 90
